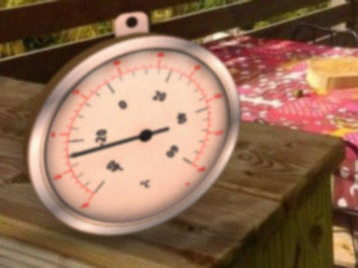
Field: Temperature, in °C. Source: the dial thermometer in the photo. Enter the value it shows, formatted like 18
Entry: -24
